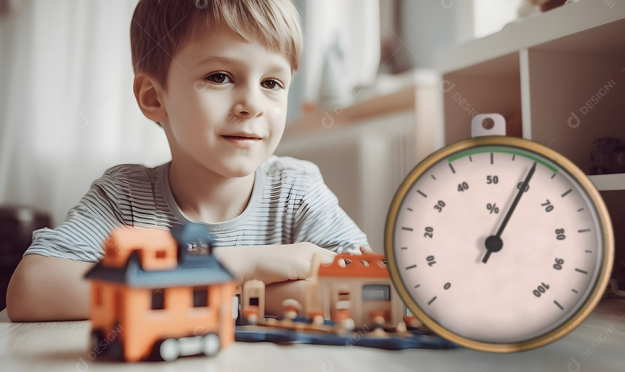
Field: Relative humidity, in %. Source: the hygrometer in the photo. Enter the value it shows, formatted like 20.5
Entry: 60
